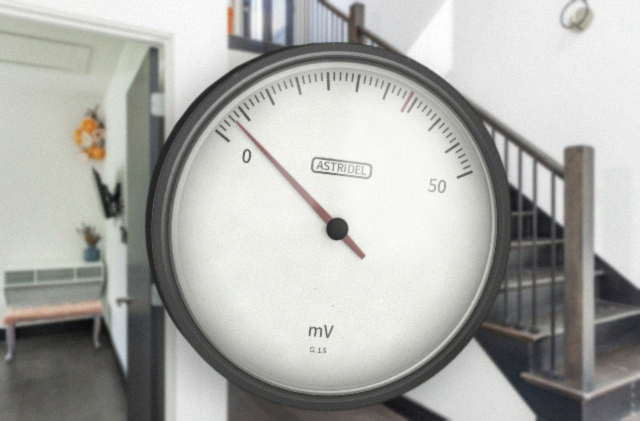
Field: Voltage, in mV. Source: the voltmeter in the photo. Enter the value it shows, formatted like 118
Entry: 3
